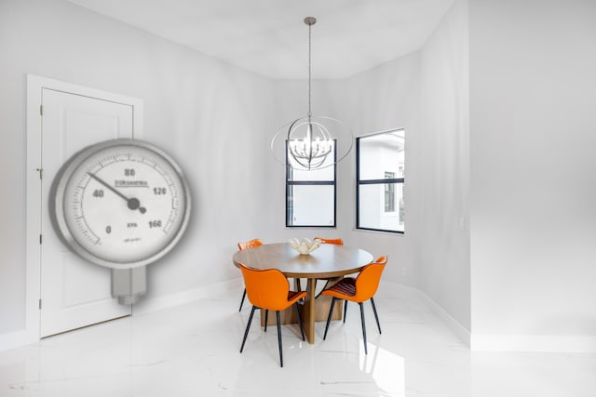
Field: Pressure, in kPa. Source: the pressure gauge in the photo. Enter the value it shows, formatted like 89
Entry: 50
